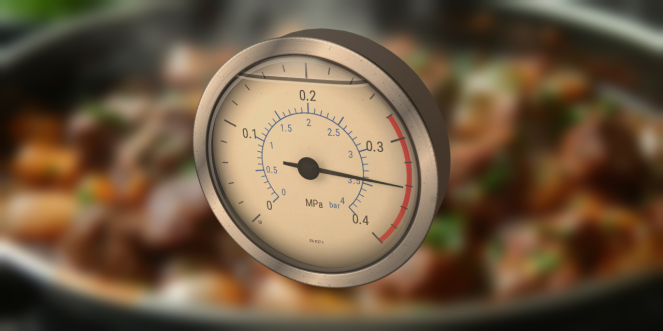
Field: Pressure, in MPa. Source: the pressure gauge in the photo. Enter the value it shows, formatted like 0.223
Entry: 0.34
